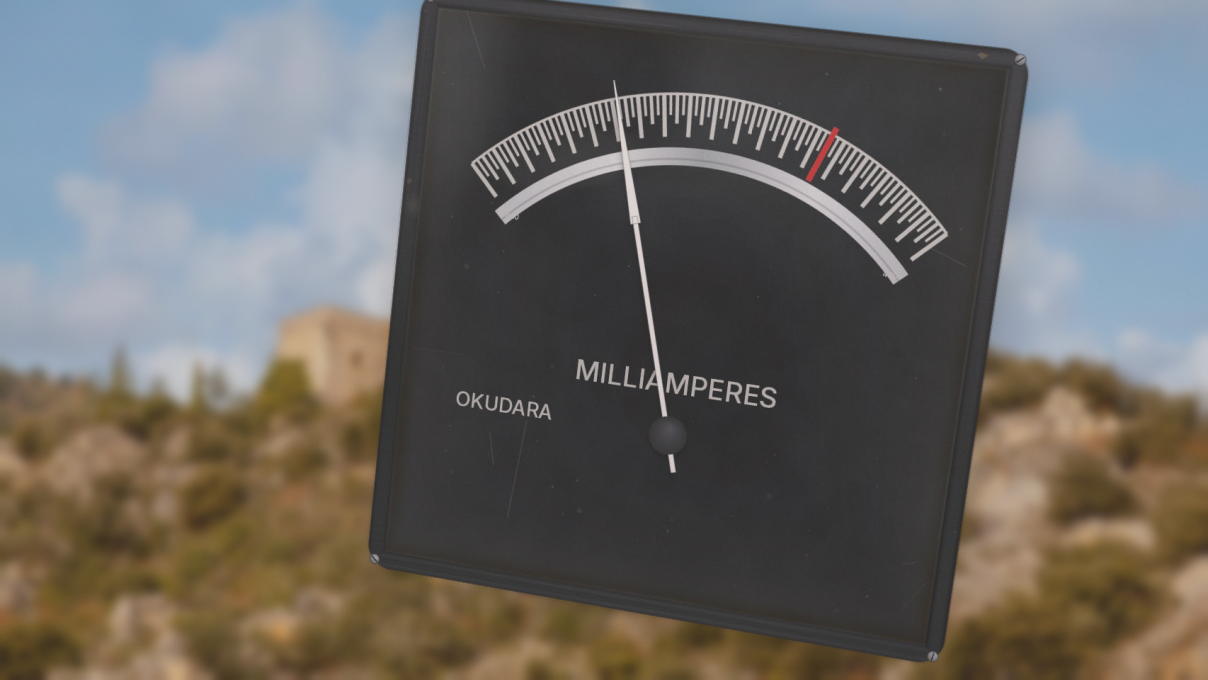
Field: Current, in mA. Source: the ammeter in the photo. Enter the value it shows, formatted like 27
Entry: -150
